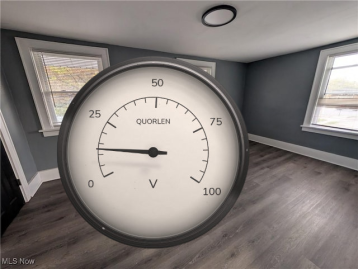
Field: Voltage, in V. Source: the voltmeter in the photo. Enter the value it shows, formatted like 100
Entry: 12.5
